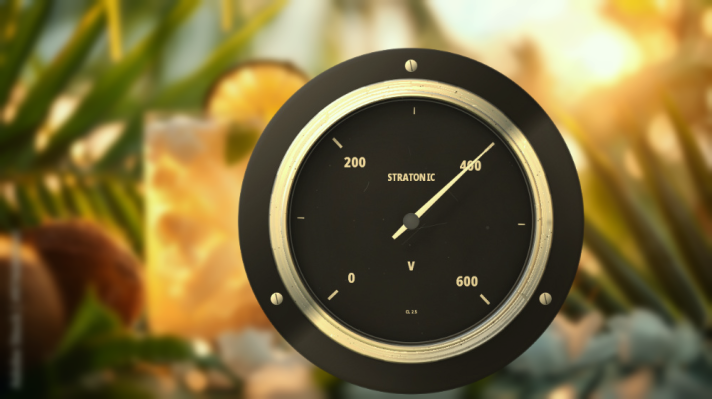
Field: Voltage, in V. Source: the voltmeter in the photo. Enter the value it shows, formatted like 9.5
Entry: 400
